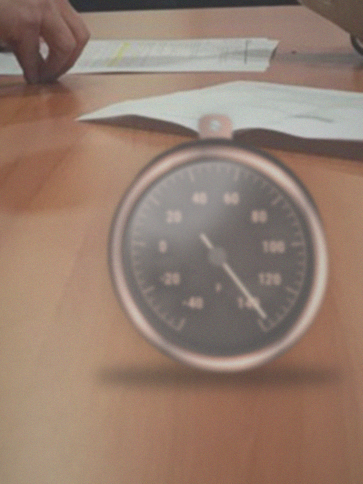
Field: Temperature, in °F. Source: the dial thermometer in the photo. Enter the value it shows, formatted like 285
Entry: 136
